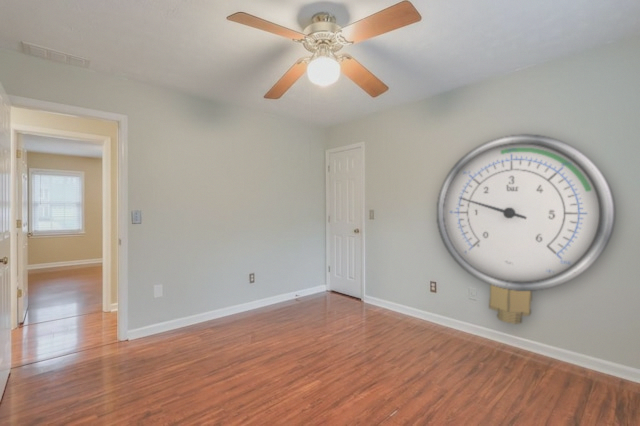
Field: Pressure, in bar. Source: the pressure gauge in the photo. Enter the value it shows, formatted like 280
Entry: 1.4
